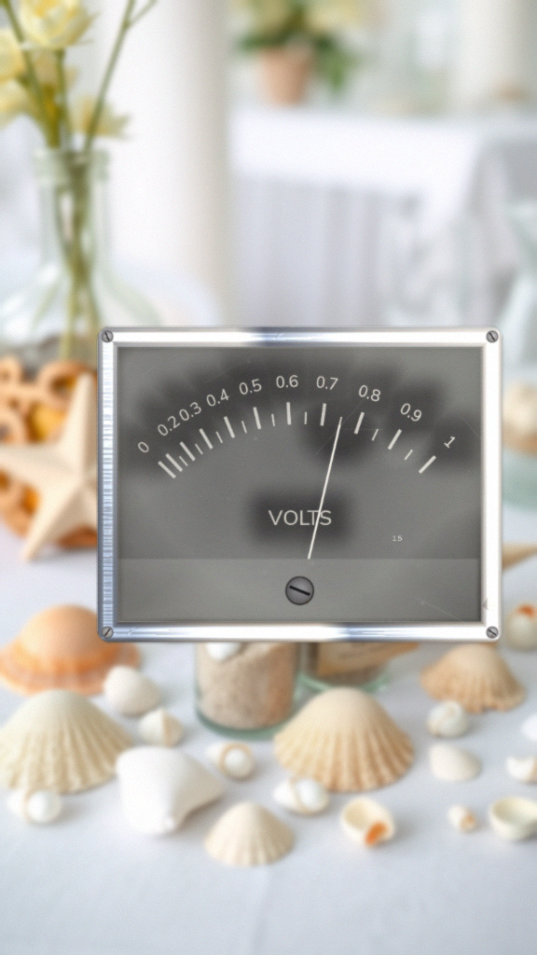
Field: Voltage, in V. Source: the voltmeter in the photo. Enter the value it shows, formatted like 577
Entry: 0.75
